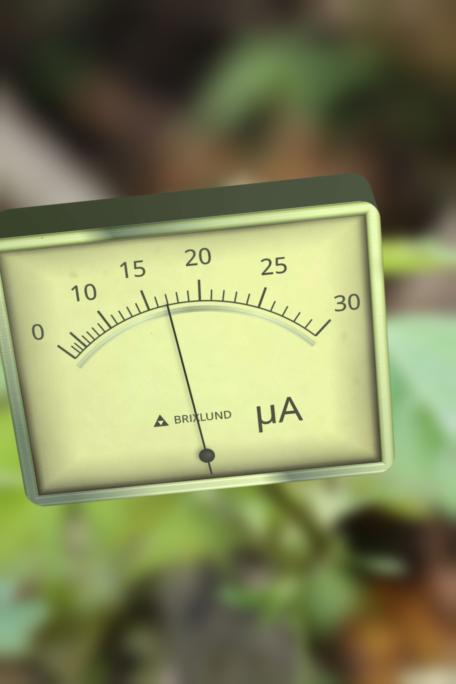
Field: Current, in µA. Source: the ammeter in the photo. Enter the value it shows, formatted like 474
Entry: 17
